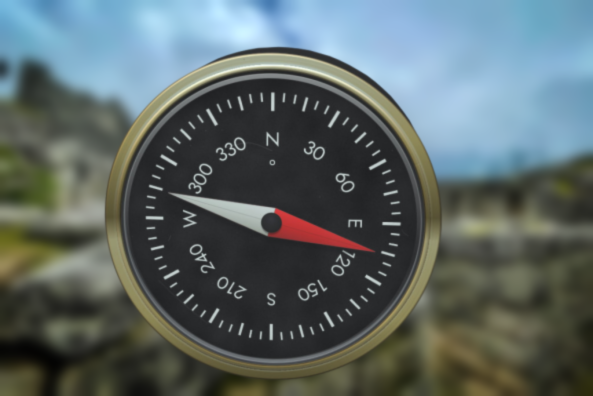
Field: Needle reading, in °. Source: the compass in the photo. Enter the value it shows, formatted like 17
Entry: 105
